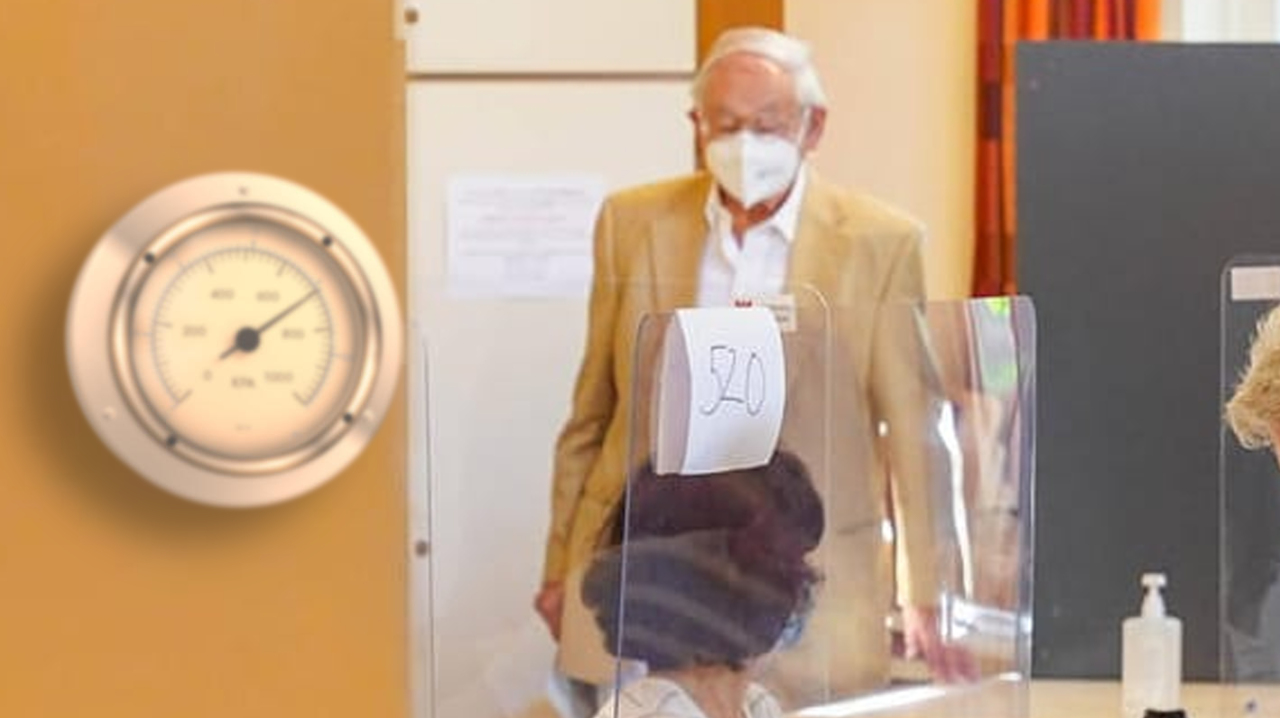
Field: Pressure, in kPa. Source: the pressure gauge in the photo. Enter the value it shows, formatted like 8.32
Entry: 700
